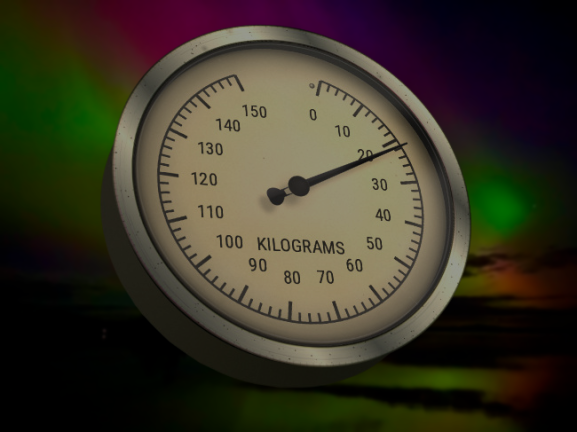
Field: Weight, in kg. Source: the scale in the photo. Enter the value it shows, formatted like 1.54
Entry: 22
